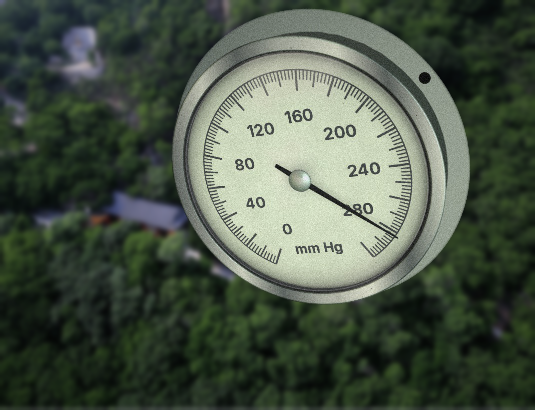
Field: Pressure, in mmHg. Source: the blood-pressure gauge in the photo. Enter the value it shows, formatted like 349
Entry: 280
